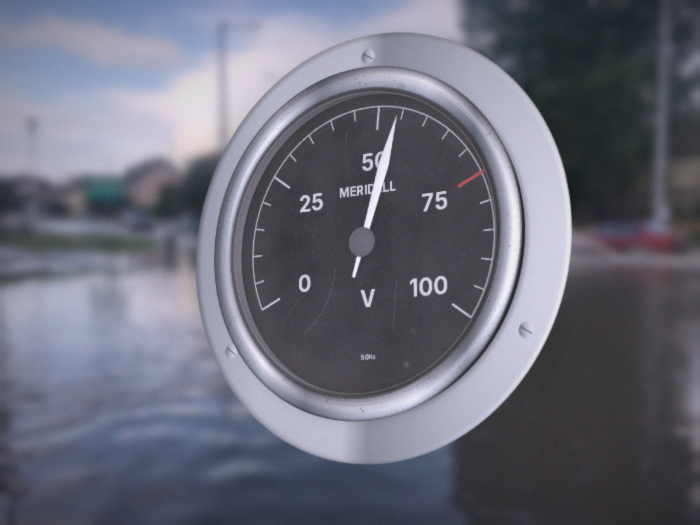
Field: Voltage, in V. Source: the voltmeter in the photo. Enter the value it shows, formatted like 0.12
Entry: 55
